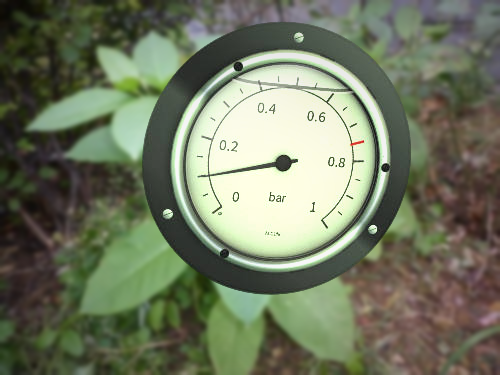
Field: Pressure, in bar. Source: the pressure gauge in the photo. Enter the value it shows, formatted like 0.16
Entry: 0.1
